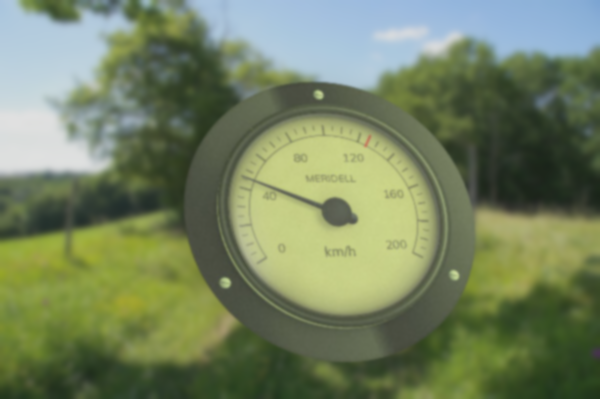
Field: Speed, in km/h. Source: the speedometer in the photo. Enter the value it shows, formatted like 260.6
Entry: 45
